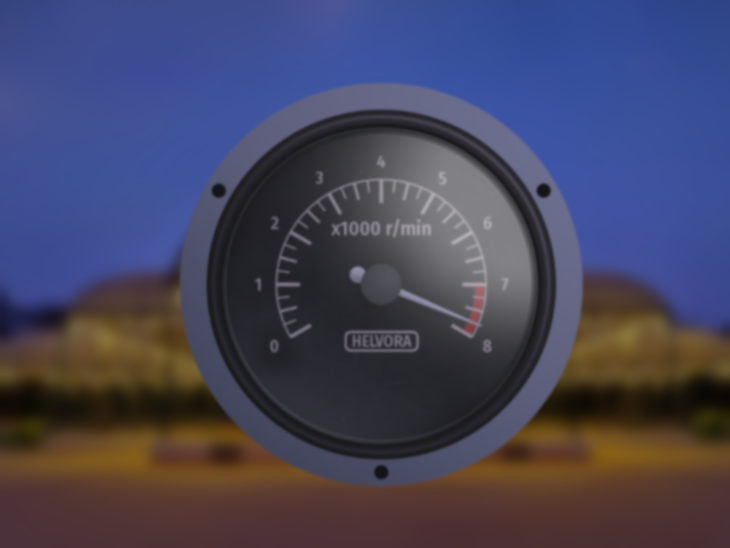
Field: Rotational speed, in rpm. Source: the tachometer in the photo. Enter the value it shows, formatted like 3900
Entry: 7750
